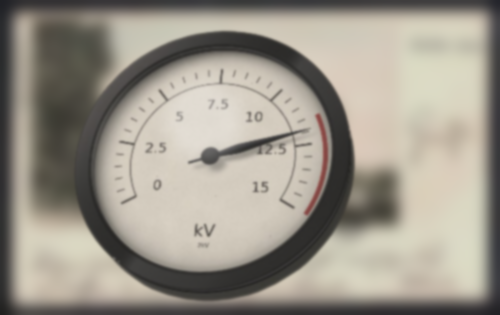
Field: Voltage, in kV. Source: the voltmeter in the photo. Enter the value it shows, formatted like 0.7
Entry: 12
